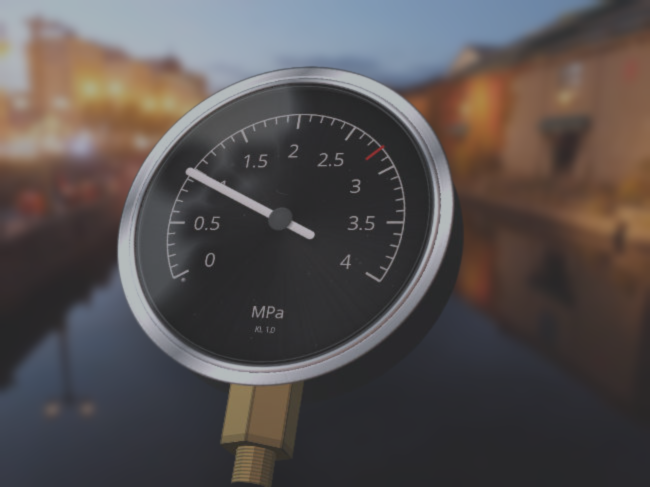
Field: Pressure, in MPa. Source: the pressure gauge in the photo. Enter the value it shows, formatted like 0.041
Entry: 0.95
